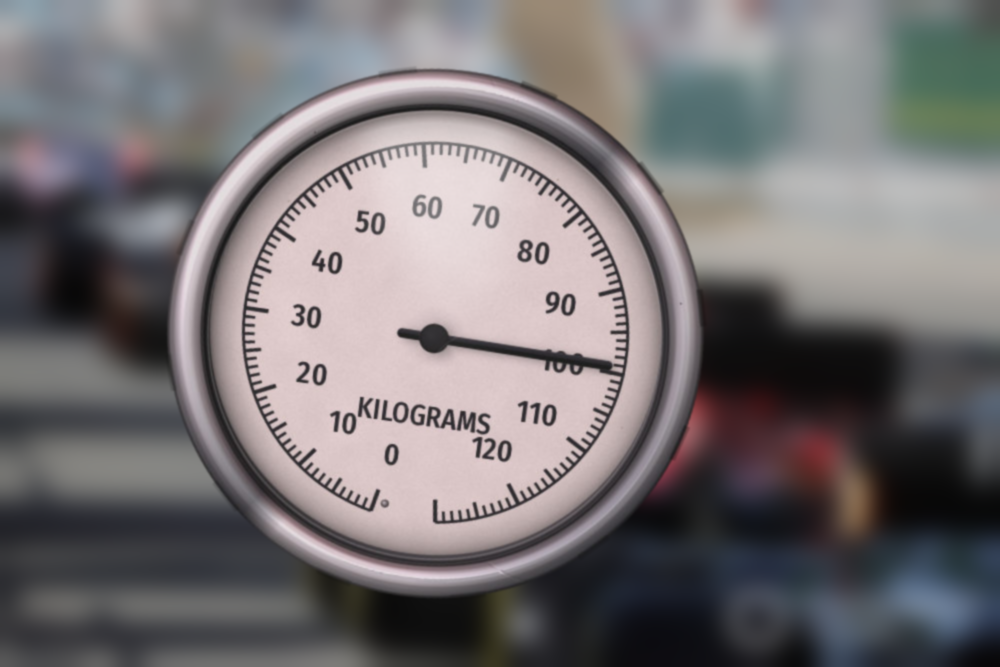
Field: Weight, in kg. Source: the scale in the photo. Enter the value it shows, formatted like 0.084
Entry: 99
